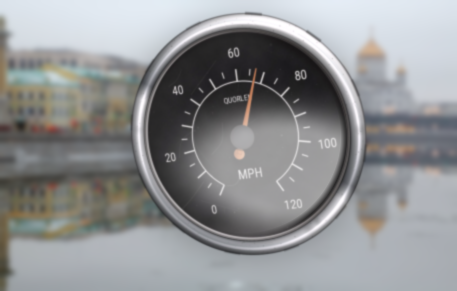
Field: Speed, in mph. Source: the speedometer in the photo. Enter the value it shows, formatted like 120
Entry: 67.5
